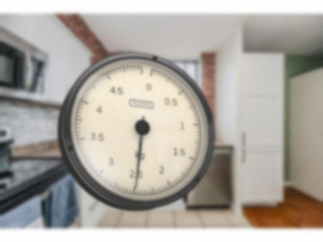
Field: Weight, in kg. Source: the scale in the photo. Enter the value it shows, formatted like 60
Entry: 2.5
